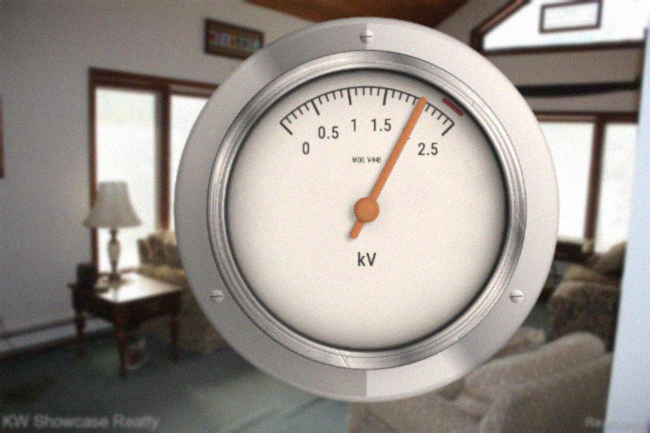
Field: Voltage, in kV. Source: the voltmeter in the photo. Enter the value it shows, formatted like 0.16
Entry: 2
